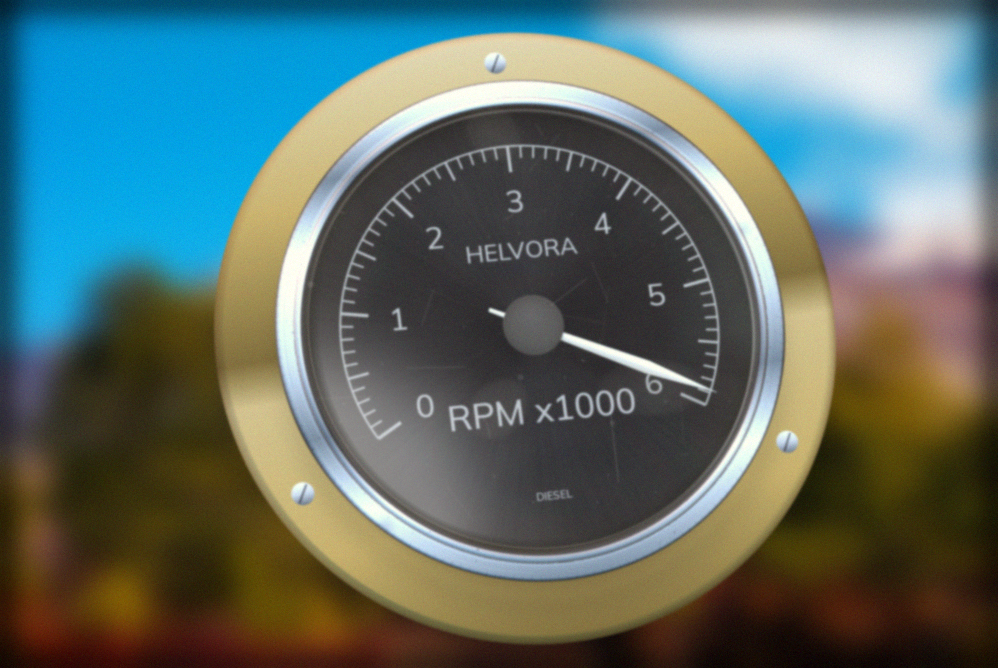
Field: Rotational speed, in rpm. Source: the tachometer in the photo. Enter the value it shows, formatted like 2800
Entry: 5900
